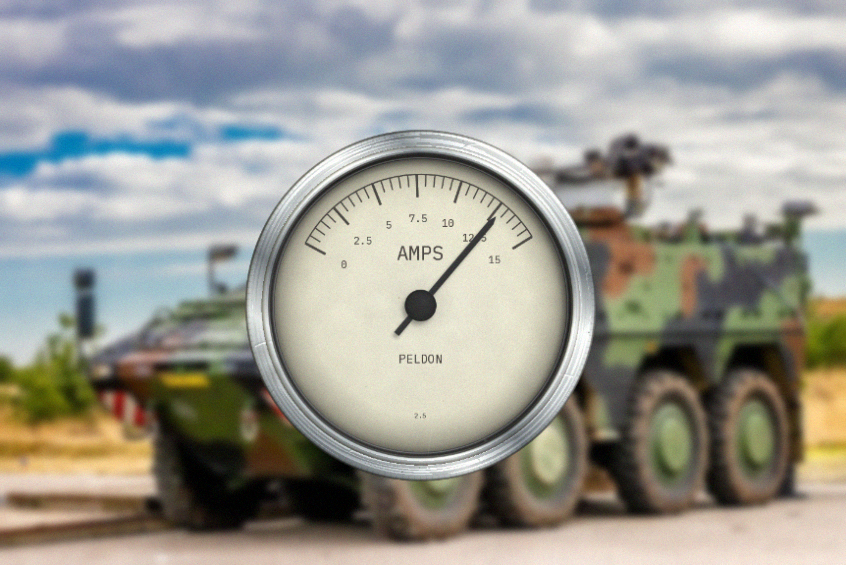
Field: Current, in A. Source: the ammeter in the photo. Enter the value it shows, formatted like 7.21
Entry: 12.75
